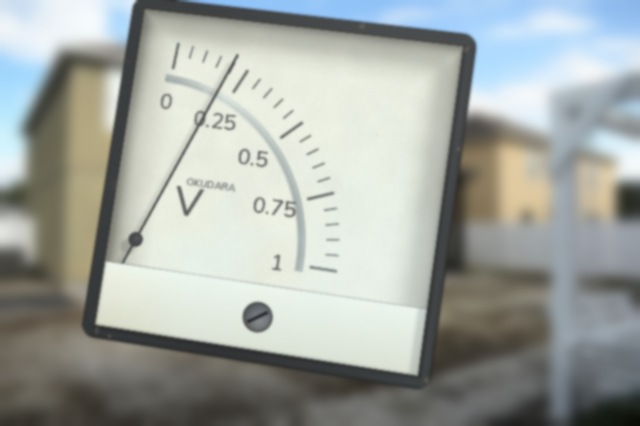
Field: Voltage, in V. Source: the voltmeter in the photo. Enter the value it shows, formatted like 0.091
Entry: 0.2
